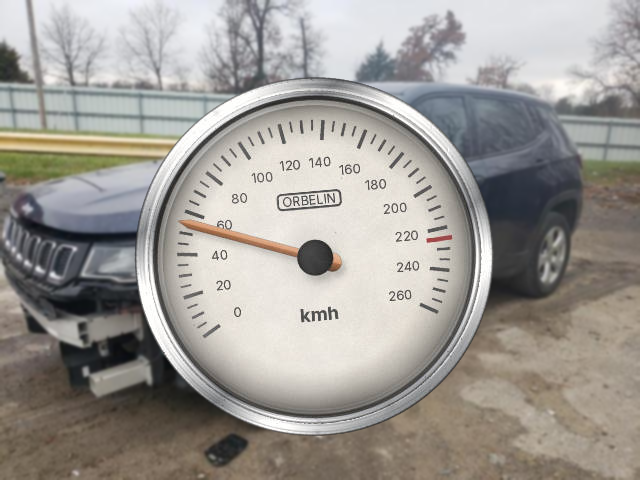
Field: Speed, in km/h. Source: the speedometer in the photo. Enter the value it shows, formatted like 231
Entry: 55
